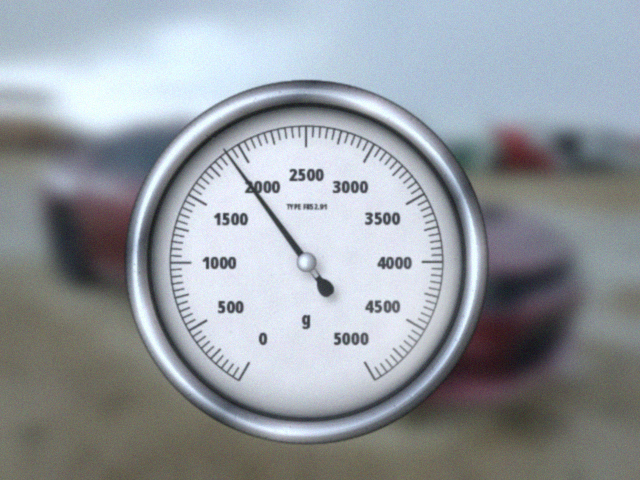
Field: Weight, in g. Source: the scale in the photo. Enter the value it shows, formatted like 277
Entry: 1900
